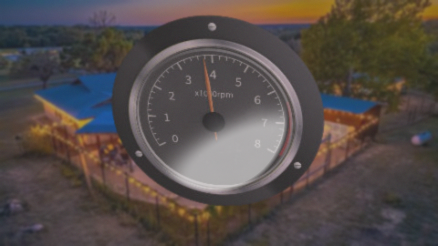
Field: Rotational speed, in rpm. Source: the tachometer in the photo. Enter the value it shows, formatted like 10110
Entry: 3800
